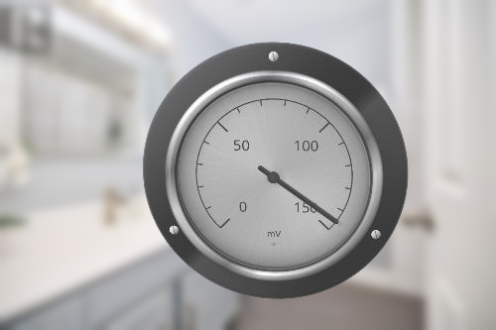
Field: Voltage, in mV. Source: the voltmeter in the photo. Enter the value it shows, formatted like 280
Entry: 145
